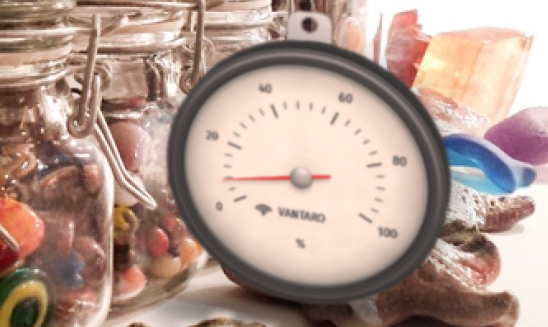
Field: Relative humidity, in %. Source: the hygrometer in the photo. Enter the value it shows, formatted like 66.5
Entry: 8
